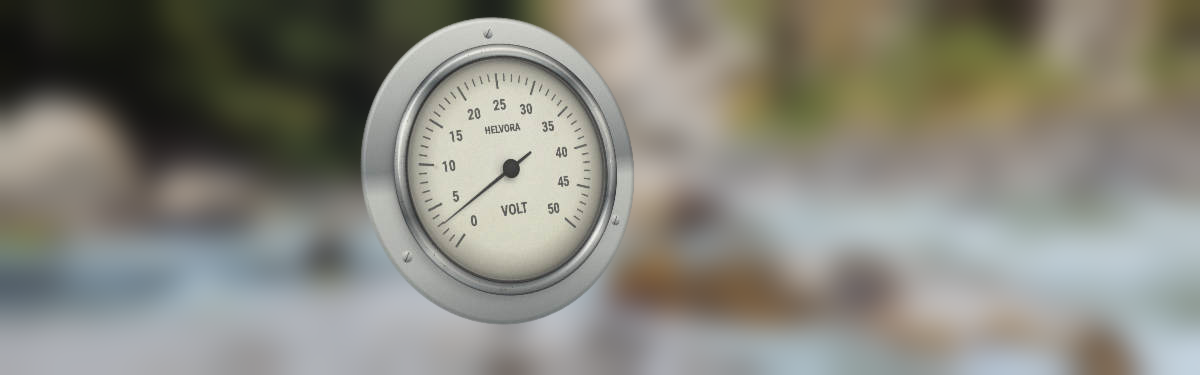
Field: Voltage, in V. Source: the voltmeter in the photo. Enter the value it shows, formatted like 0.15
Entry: 3
